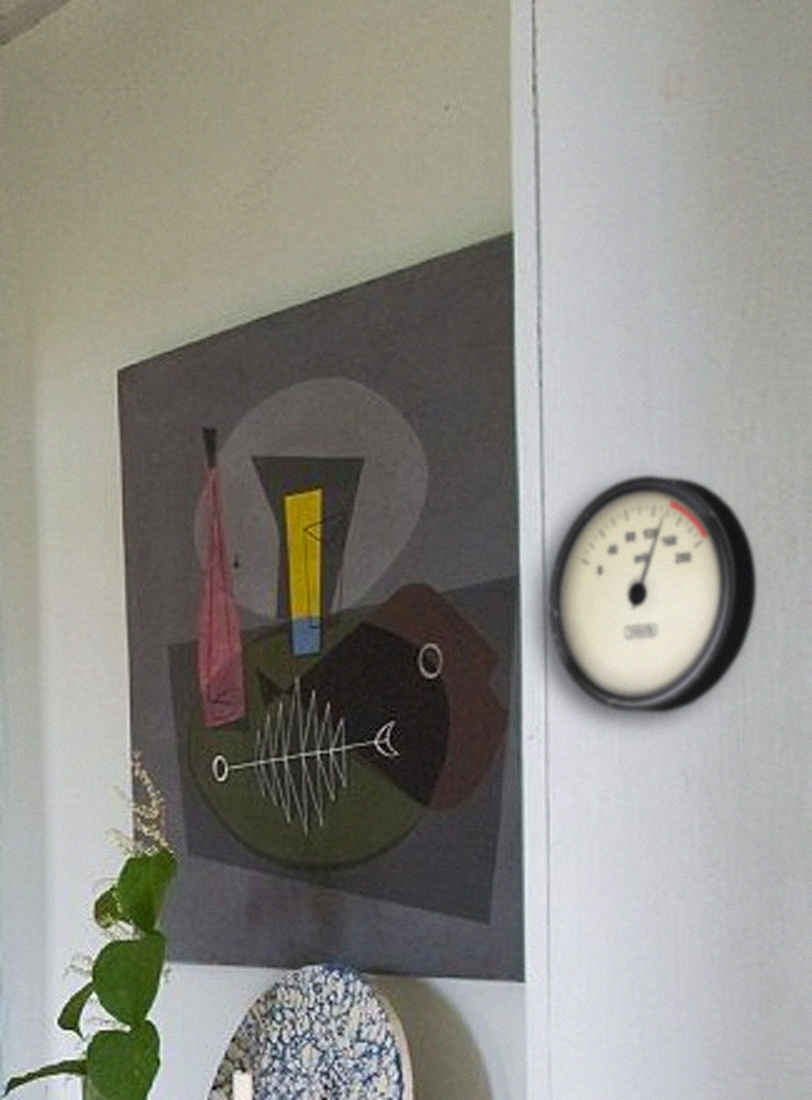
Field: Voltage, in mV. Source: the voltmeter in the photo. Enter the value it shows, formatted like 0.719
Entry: 140
